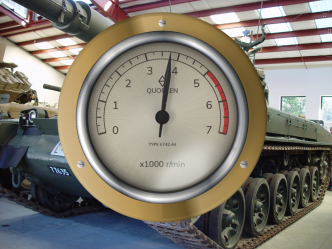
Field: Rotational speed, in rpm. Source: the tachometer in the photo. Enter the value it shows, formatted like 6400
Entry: 3750
